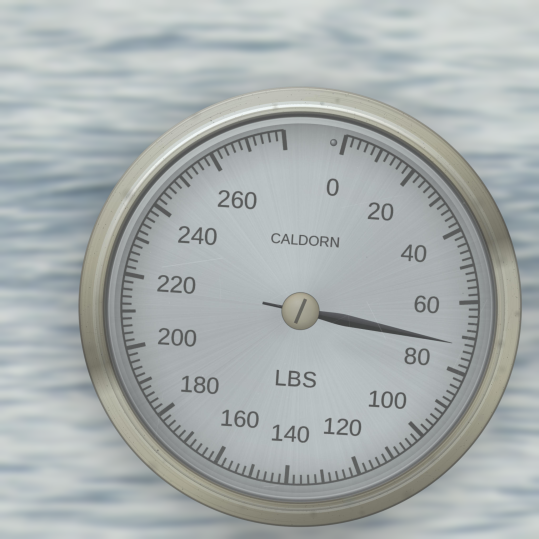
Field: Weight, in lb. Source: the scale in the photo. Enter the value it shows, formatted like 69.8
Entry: 72
